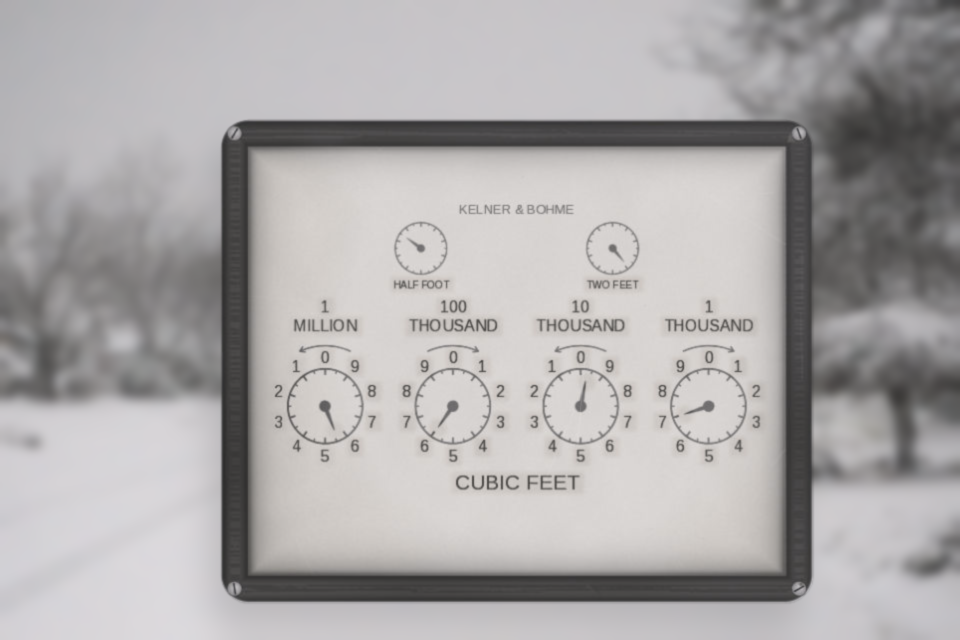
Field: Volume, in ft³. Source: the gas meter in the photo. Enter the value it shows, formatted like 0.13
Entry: 559700
